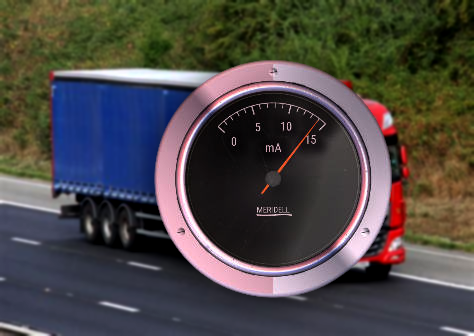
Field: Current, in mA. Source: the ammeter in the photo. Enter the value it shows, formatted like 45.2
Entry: 14
